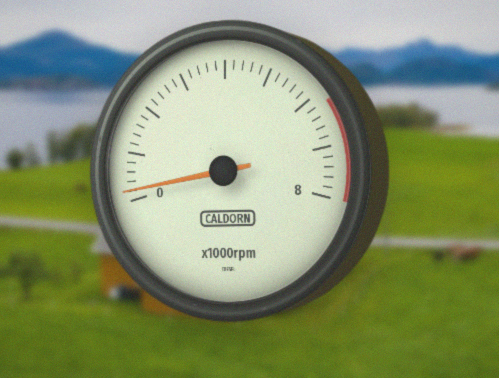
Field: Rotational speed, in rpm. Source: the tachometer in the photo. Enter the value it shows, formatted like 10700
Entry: 200
